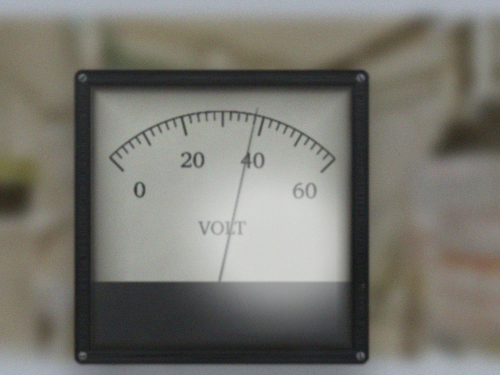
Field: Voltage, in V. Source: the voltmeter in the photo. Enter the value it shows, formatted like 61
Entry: 38
